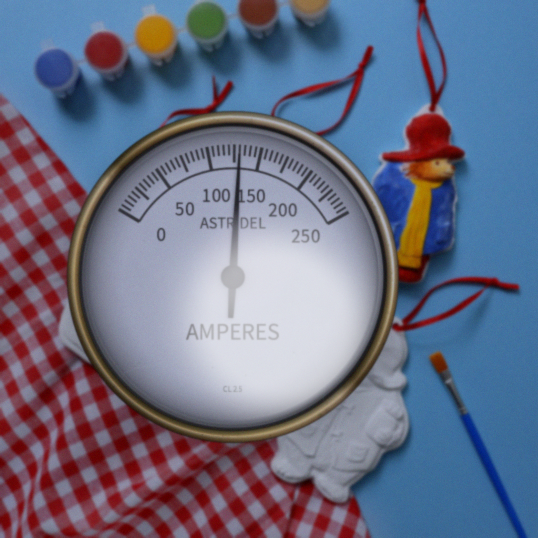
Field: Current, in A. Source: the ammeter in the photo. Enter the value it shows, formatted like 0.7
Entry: 130
